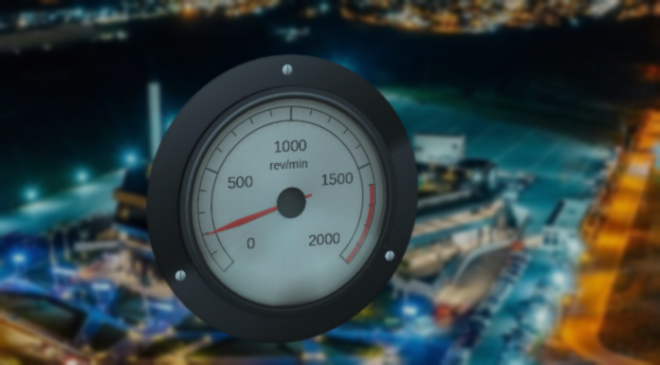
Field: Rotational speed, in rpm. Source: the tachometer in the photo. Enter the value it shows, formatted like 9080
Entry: 200
